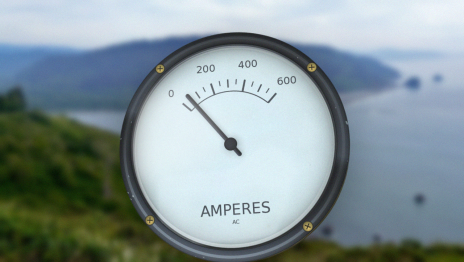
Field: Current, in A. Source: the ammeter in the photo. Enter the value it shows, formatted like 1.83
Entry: 50
